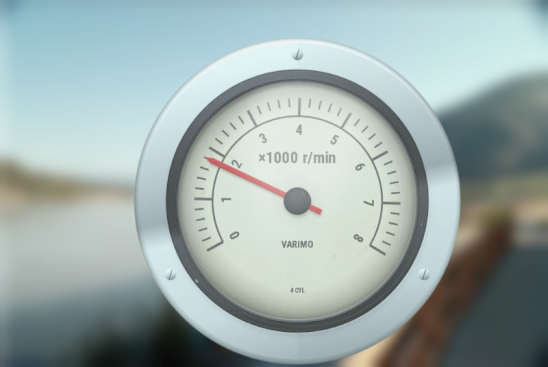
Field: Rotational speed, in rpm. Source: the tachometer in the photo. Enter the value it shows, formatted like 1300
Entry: 1800
